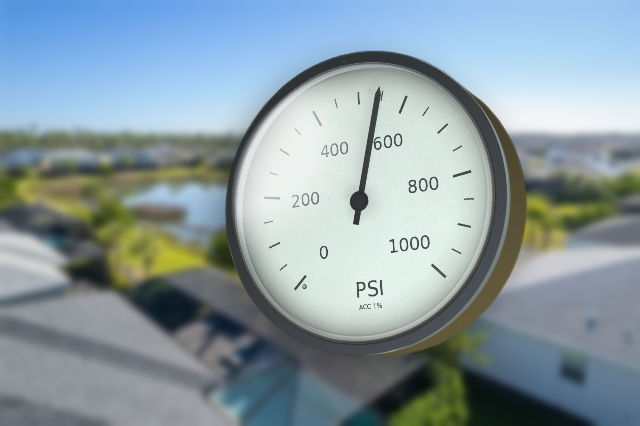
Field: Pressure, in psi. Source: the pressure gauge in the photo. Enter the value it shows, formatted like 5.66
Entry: 550
